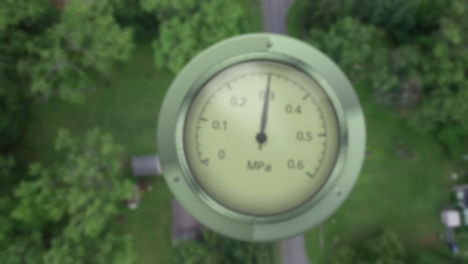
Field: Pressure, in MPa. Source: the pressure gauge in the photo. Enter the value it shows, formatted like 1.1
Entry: 0.3
